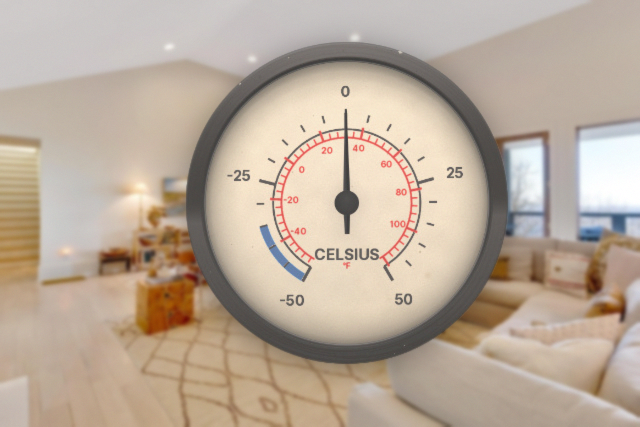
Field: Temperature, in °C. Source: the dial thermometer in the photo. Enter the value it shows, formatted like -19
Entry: 0
